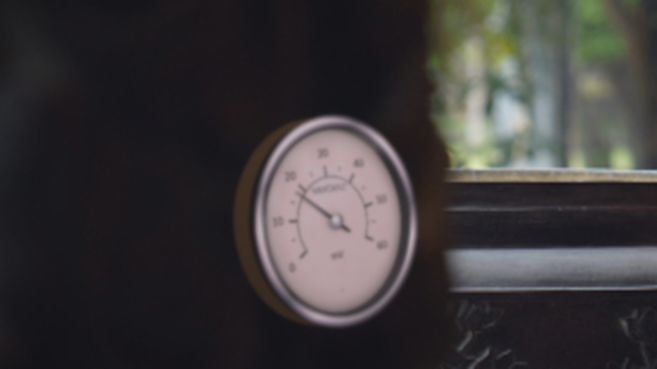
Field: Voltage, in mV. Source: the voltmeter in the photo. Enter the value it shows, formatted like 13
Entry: 17.5
